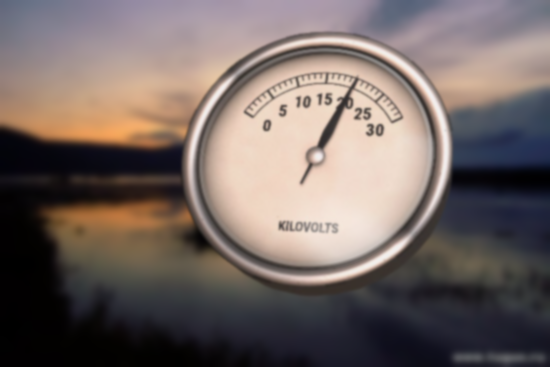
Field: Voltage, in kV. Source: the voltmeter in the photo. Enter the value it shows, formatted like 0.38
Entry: 20
